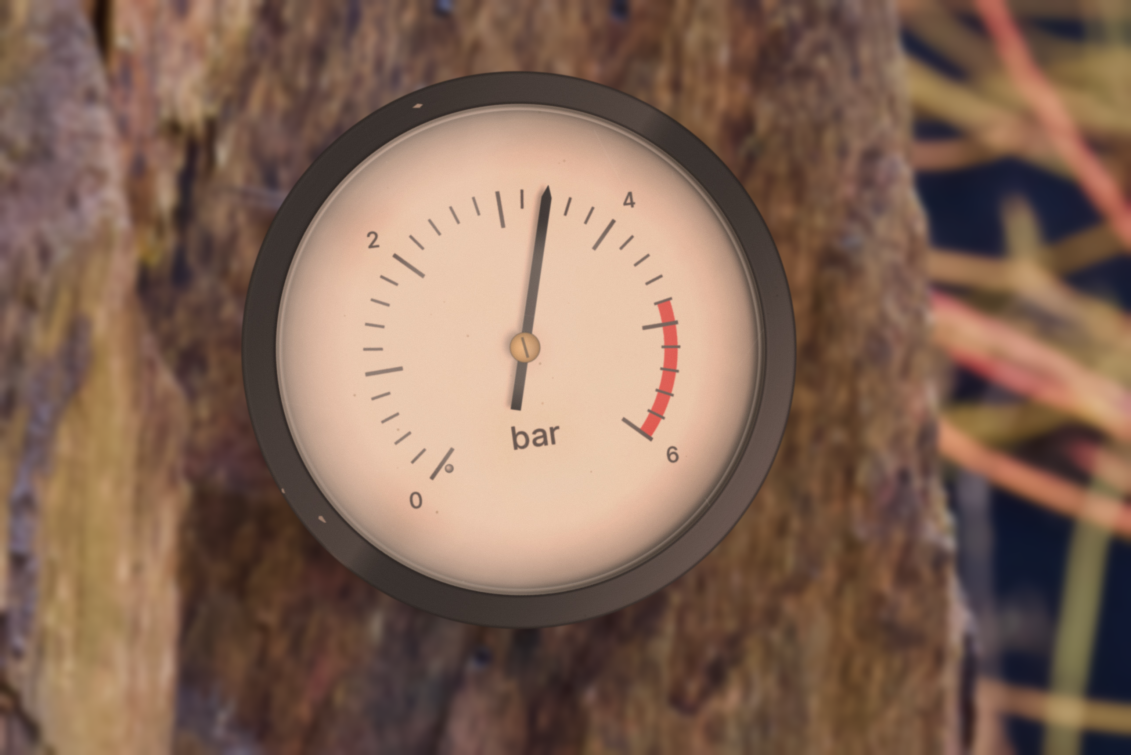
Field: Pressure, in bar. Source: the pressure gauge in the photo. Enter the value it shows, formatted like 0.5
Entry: 3.4
